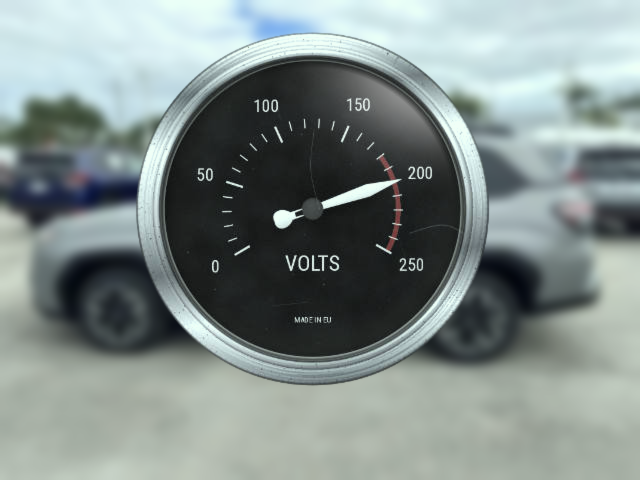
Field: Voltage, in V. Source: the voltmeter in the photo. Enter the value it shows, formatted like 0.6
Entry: 200
